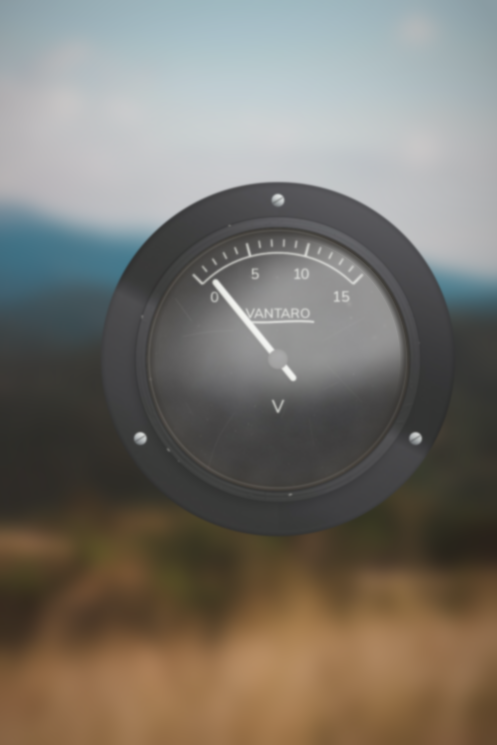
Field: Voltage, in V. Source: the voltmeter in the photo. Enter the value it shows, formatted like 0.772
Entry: 1
